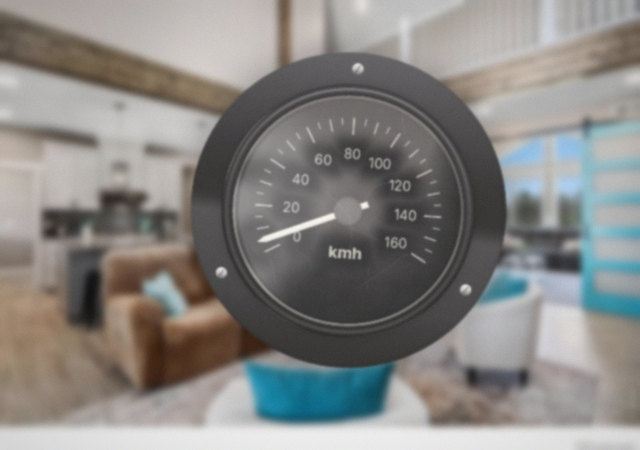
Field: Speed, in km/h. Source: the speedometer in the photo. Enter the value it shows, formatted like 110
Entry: 5
